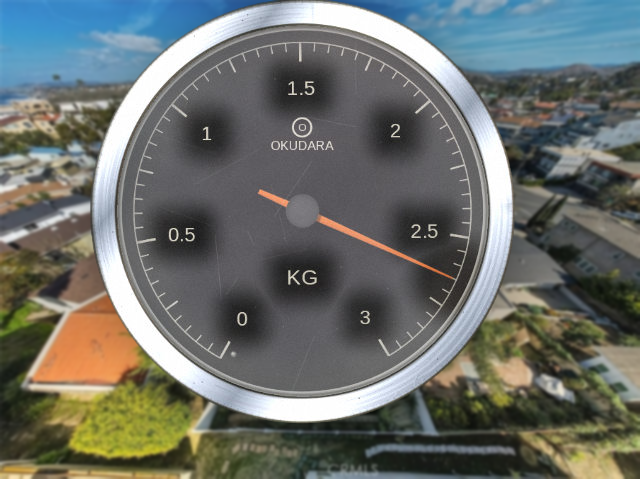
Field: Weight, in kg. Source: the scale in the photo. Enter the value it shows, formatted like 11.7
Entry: 2.65
